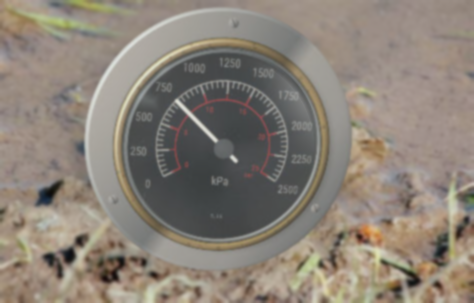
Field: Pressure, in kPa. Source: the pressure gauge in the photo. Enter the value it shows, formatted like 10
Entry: 750
